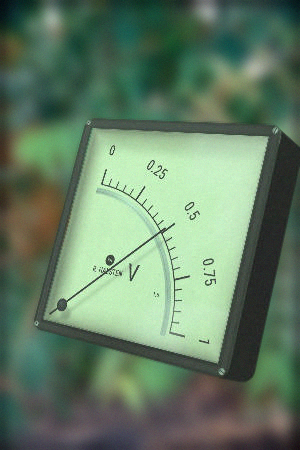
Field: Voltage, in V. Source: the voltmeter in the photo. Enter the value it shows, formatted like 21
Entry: 0.5
